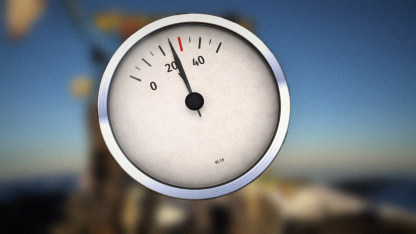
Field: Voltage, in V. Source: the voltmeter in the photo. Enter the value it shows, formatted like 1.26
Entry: 25
